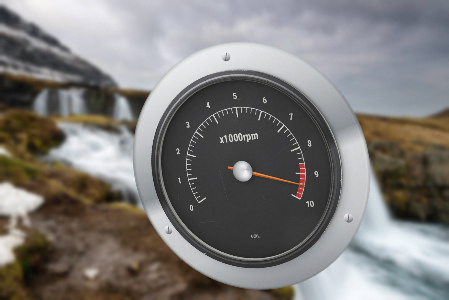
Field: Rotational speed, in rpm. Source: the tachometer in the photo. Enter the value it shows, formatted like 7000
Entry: 9400
